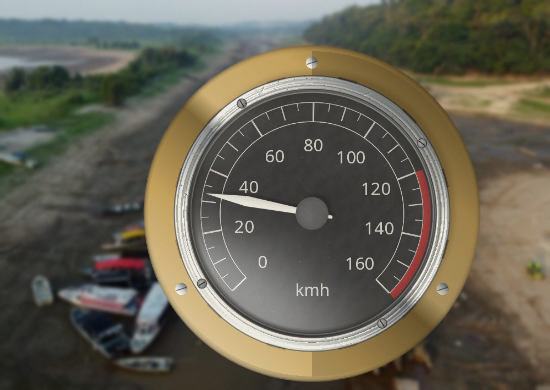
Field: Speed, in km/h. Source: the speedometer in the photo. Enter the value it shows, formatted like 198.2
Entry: 32.5
